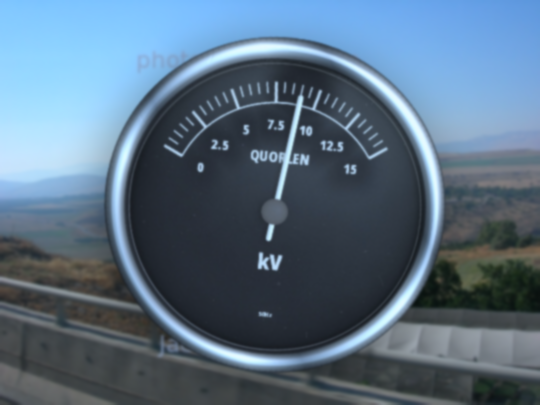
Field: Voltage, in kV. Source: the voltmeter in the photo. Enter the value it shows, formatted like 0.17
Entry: 9
